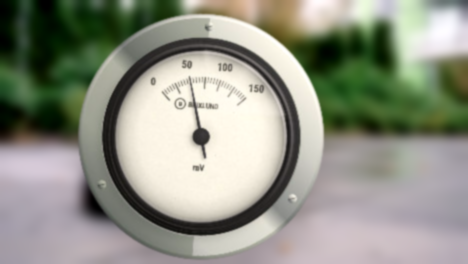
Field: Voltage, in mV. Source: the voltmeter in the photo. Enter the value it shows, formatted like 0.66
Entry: 50
